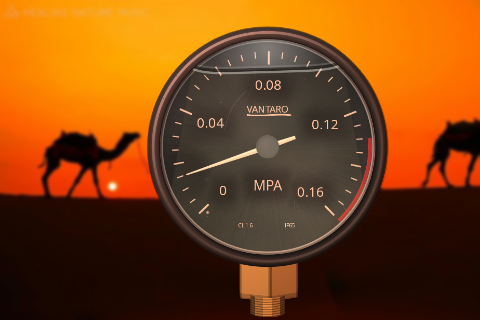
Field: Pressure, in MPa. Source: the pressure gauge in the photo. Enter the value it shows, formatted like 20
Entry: 0.015
